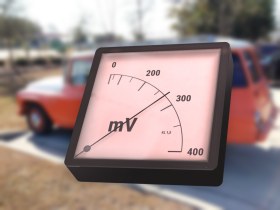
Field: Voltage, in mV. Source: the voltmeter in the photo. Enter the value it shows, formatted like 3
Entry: 275
